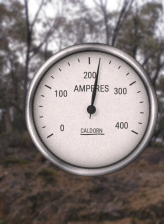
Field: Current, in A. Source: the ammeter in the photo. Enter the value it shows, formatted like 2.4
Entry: 220
